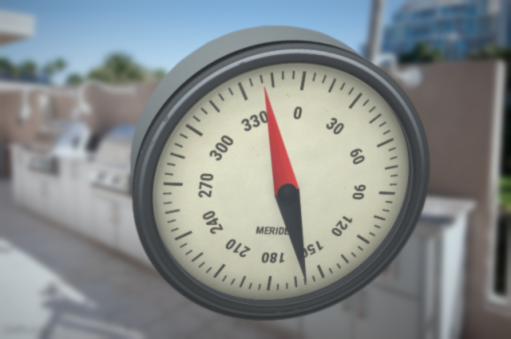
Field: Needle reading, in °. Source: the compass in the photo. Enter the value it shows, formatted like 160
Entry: 340
